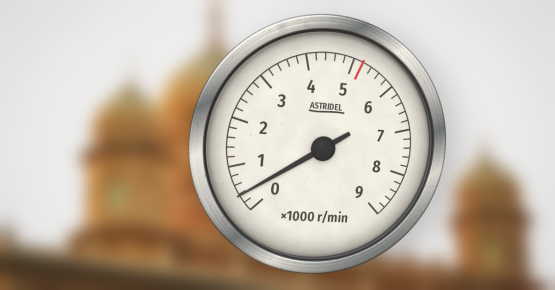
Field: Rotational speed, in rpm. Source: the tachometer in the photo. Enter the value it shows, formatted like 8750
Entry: 400
